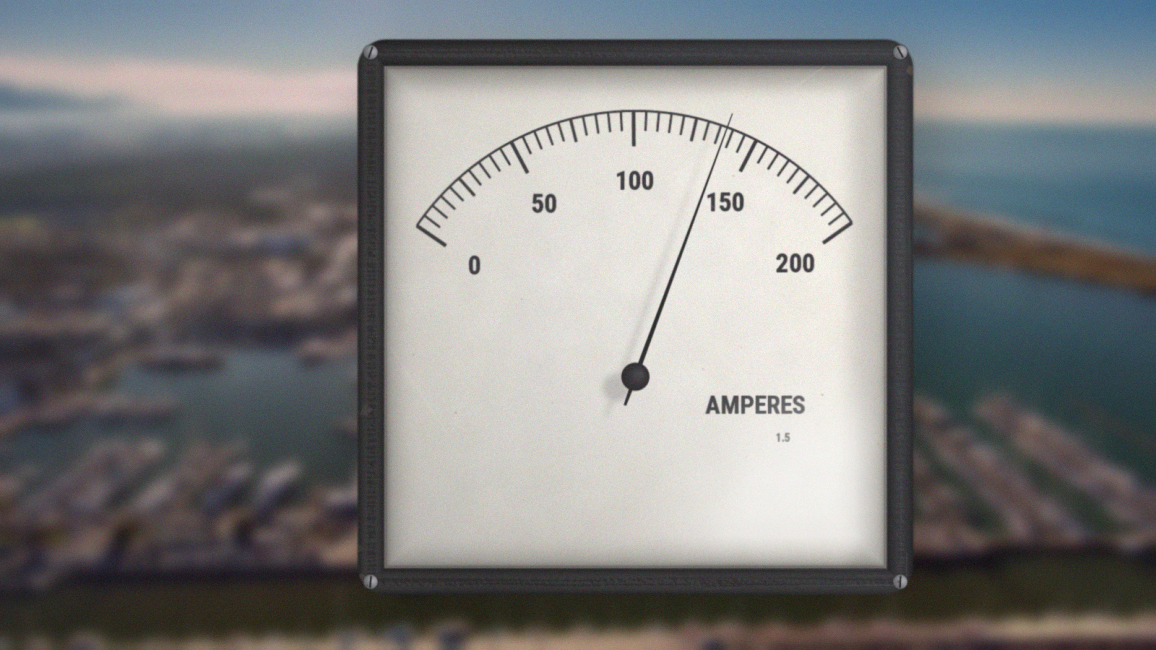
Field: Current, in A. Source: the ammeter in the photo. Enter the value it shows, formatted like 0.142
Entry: 137.5
